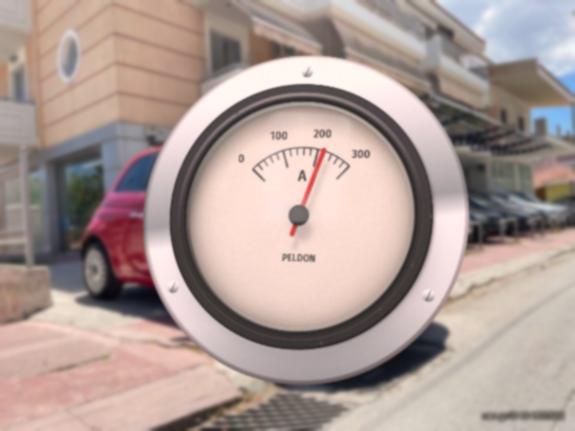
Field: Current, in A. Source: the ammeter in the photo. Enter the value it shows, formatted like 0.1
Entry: 220
